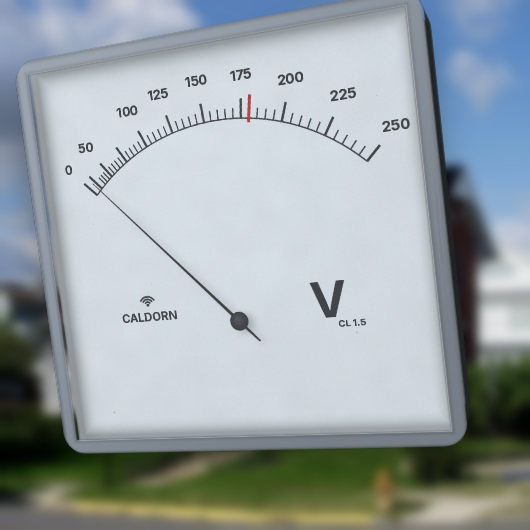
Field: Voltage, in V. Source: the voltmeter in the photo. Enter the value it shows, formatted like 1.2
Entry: 25
